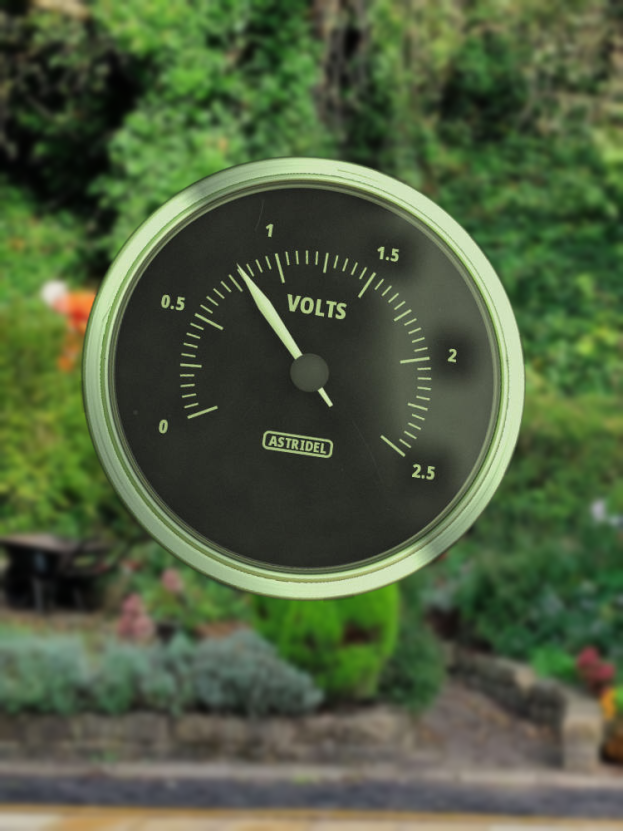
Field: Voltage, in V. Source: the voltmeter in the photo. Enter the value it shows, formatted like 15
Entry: 0.8
